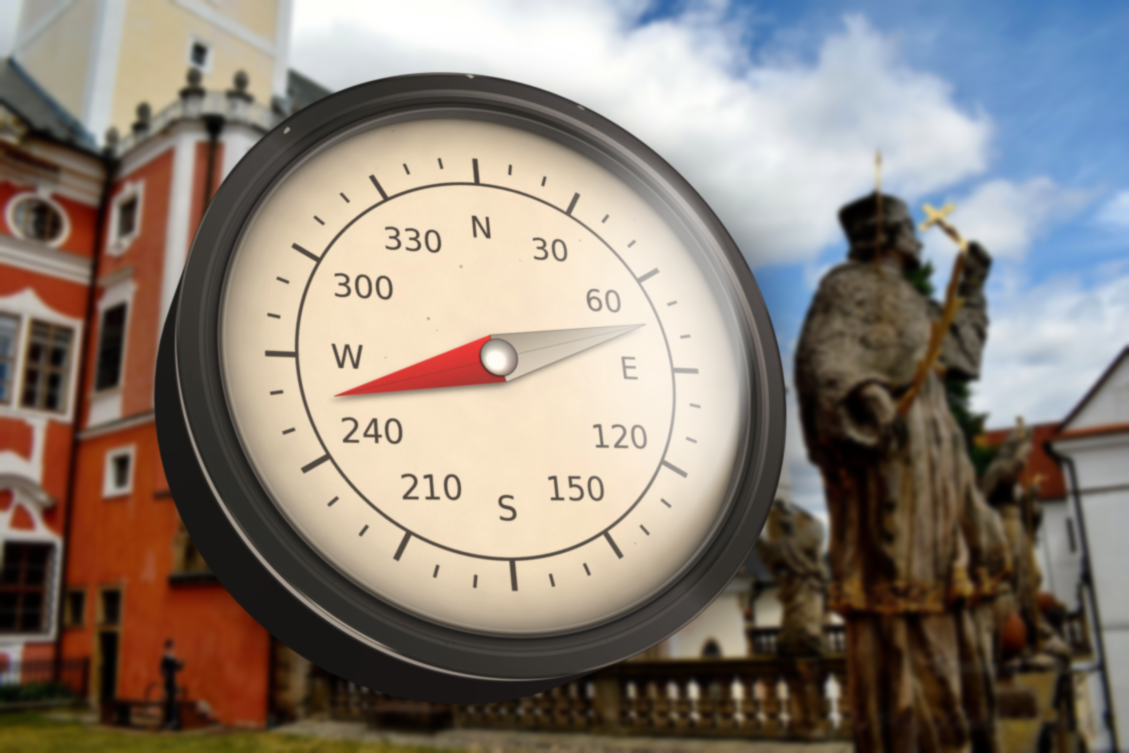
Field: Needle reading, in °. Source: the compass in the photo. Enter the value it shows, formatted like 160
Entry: 255
